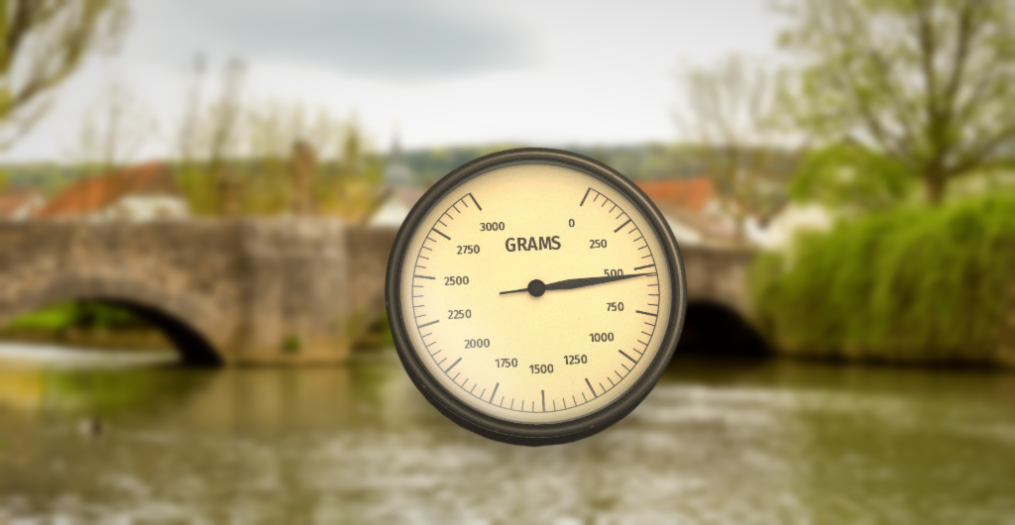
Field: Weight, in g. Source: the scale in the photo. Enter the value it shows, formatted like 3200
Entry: 550
